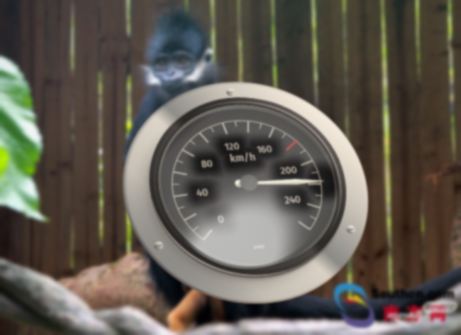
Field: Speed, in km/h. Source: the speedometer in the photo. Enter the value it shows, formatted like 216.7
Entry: 220
